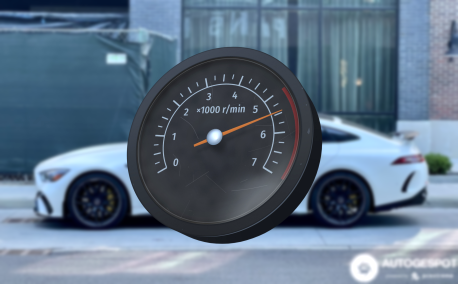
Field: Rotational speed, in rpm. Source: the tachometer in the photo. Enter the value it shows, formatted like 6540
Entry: 5500
